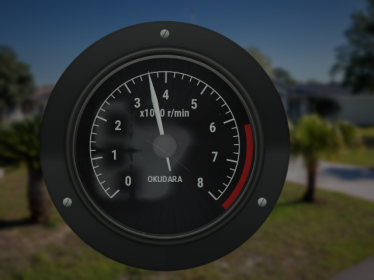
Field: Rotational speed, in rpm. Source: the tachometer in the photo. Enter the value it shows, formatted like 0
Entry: 3600
